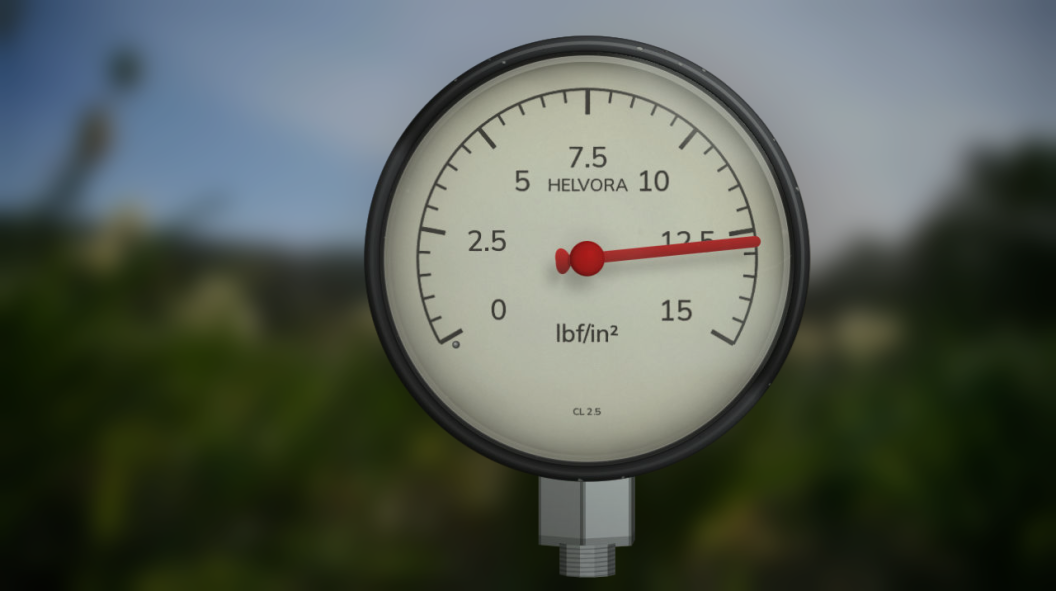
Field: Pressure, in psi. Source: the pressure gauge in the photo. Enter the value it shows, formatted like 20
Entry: 12.75
